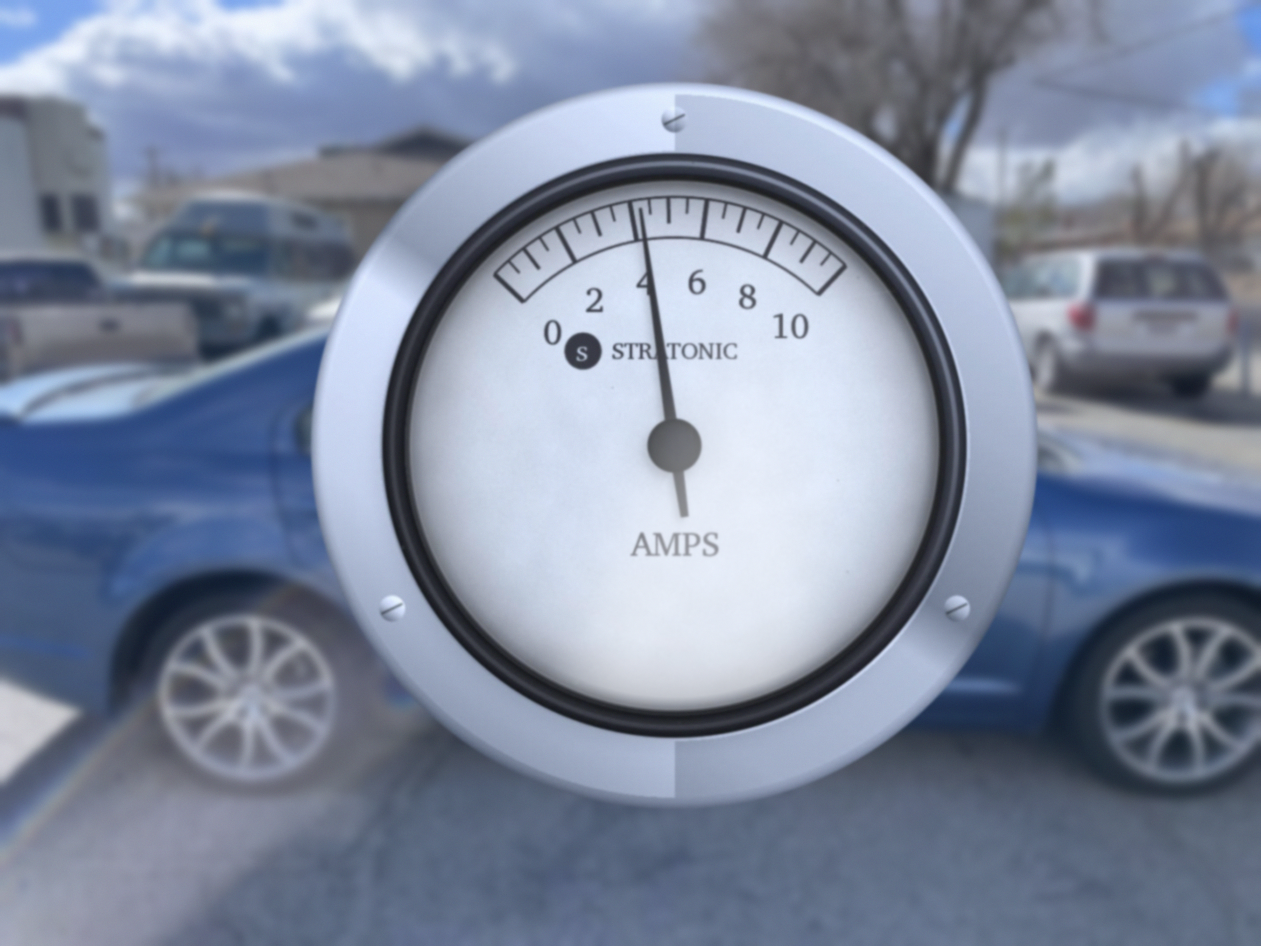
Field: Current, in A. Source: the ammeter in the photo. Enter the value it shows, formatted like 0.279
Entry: 4.25
